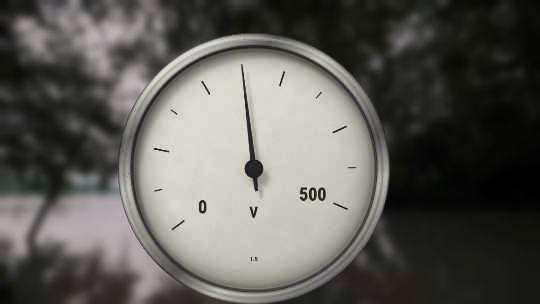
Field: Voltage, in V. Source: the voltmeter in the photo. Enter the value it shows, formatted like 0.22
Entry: 250
